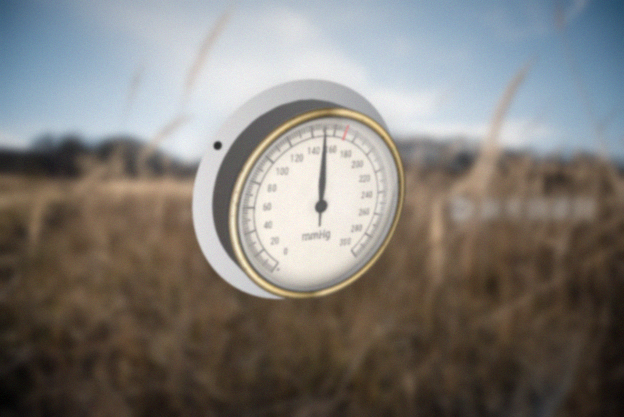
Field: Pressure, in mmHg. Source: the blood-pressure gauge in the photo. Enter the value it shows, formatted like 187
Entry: 150
